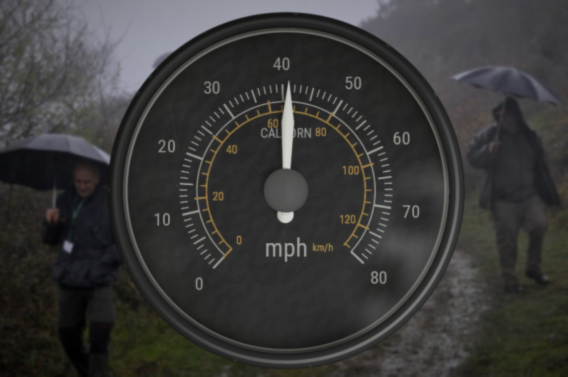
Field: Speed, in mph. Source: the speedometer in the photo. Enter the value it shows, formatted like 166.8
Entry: 41
